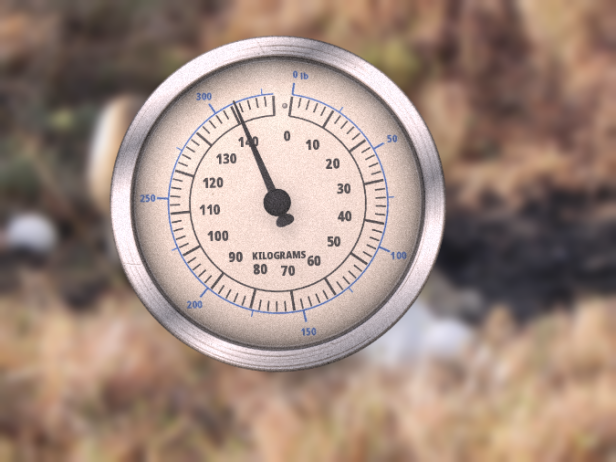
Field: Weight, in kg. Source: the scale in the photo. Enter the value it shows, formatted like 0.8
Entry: 141
